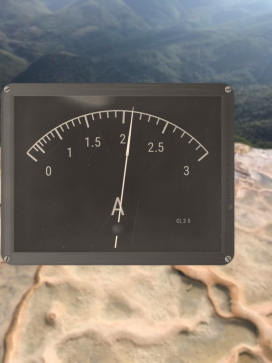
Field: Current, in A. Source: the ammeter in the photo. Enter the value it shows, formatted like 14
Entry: 2.1
